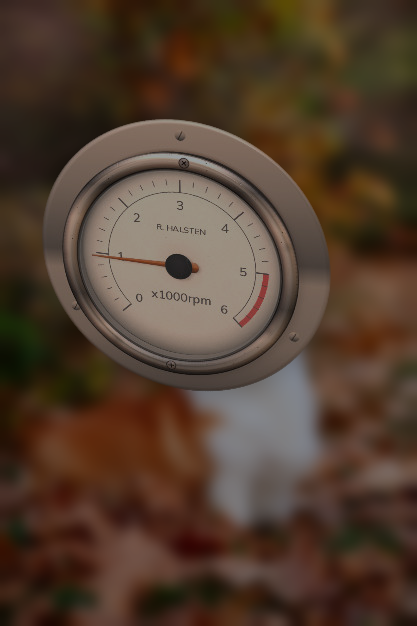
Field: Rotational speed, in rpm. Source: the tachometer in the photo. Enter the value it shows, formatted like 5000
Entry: 1000
